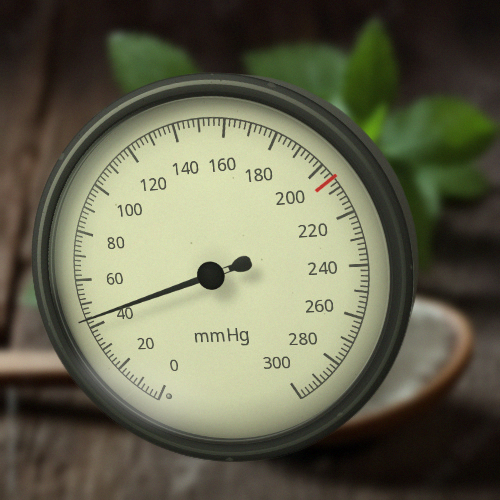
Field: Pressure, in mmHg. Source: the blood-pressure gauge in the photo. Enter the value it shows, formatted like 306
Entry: 44
